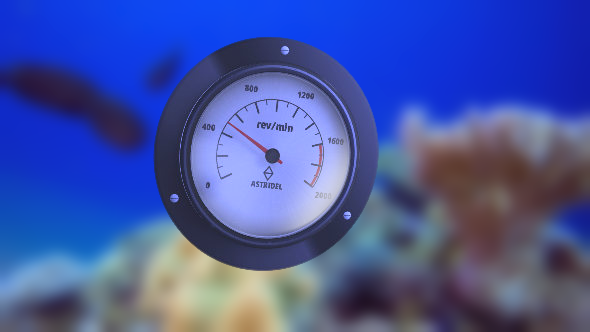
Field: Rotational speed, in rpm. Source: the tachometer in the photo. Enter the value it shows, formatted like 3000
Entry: 500
